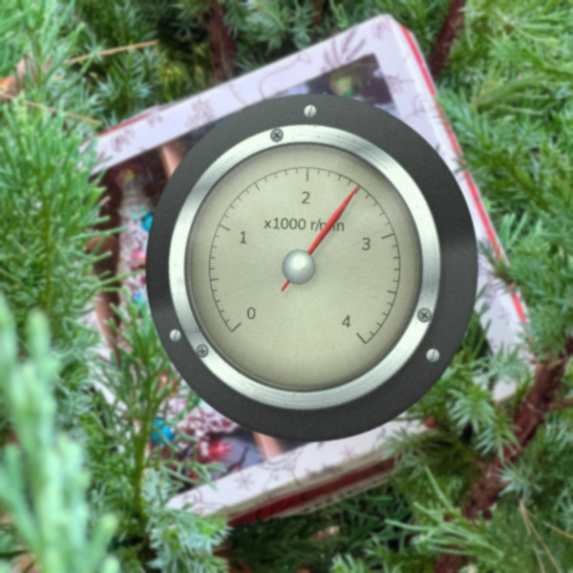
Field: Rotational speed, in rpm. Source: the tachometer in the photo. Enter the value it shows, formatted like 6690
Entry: 2500
